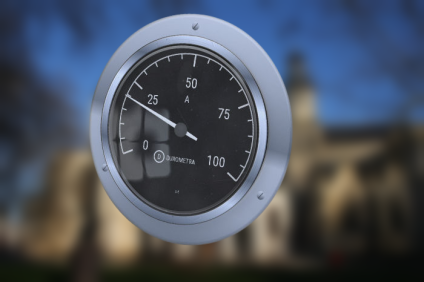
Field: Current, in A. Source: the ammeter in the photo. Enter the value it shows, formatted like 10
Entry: 20
